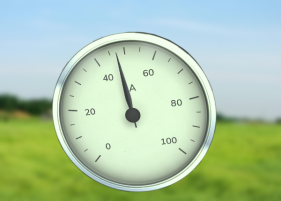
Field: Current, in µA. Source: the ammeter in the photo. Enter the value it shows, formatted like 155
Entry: 47.5
